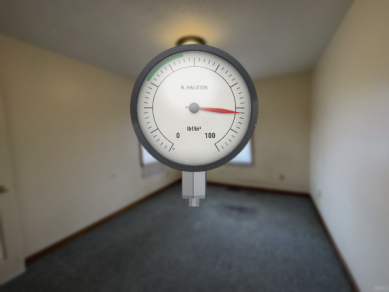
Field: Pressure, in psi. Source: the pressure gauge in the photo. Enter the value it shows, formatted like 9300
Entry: 82
